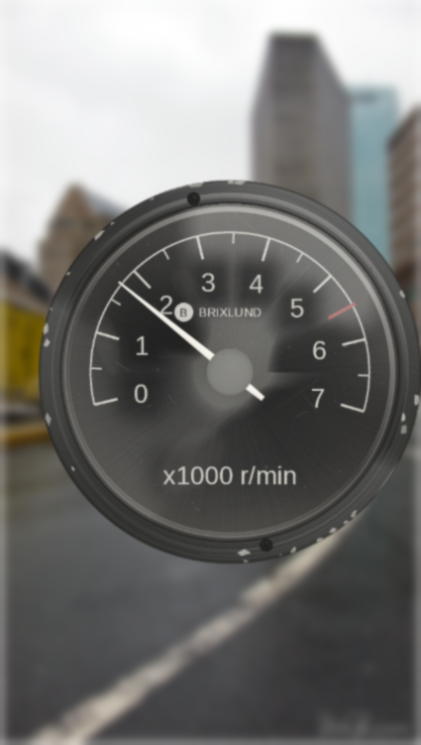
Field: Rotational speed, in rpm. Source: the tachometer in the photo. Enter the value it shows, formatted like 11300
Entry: 1750
